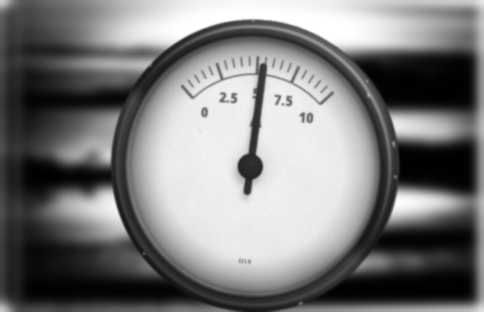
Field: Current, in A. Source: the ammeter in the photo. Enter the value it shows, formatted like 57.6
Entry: 5.5
